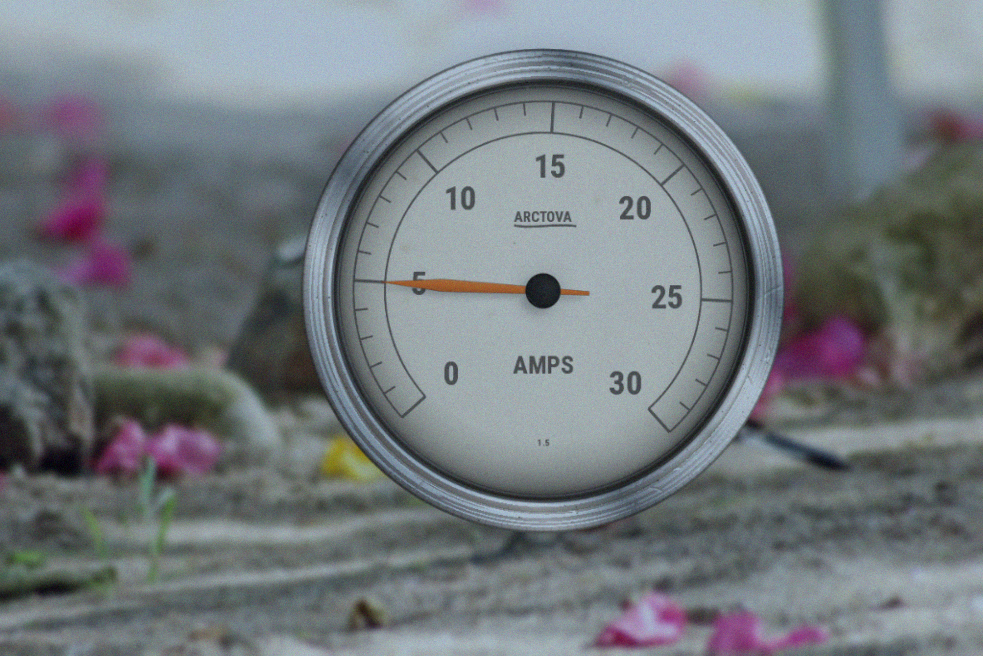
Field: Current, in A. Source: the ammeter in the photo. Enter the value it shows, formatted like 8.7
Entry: 5
